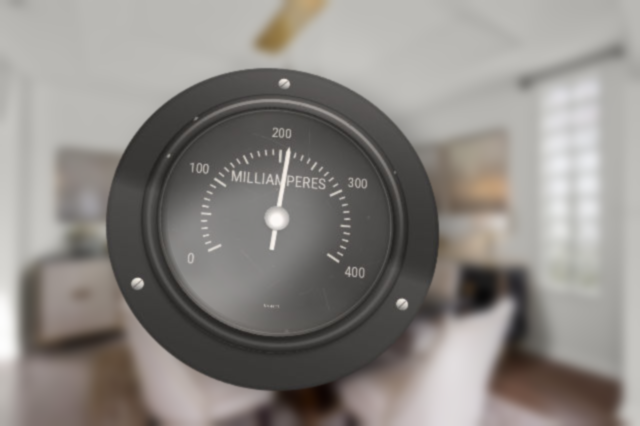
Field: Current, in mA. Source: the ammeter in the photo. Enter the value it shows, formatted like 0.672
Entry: 210
